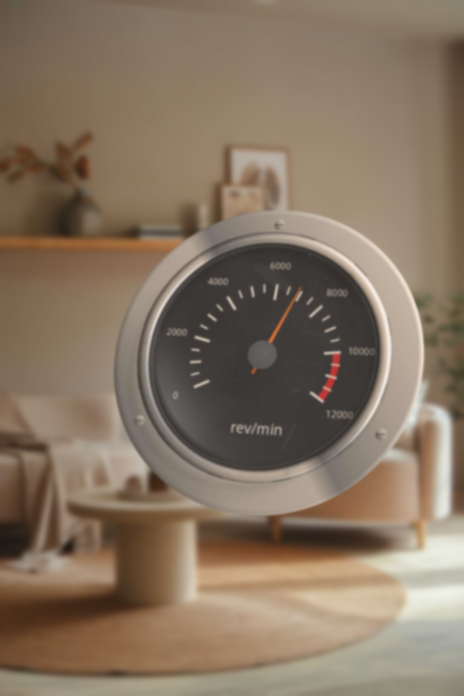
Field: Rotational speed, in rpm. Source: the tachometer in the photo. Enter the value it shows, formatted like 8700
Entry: 7000
